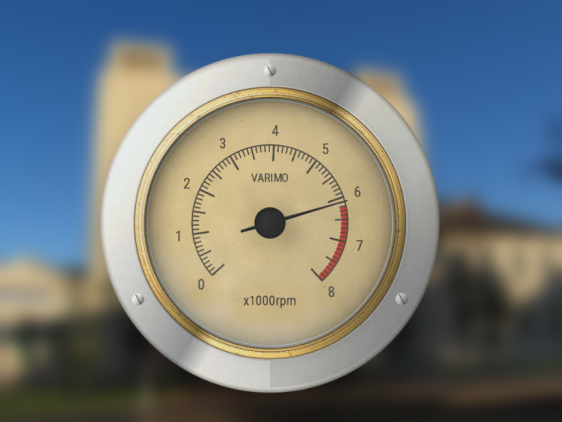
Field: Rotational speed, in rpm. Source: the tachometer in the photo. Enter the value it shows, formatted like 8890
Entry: 6100
